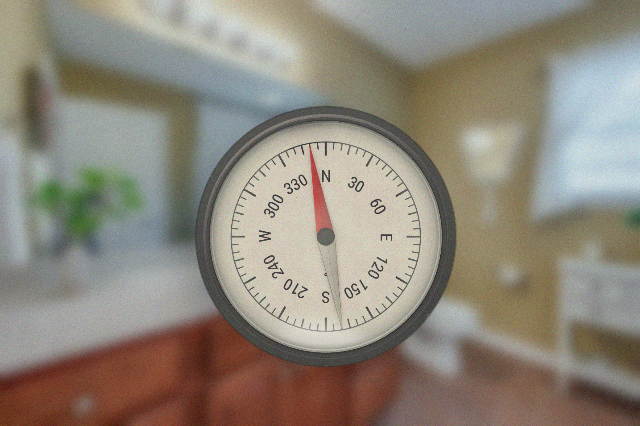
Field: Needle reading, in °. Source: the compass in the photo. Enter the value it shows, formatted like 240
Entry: 350
